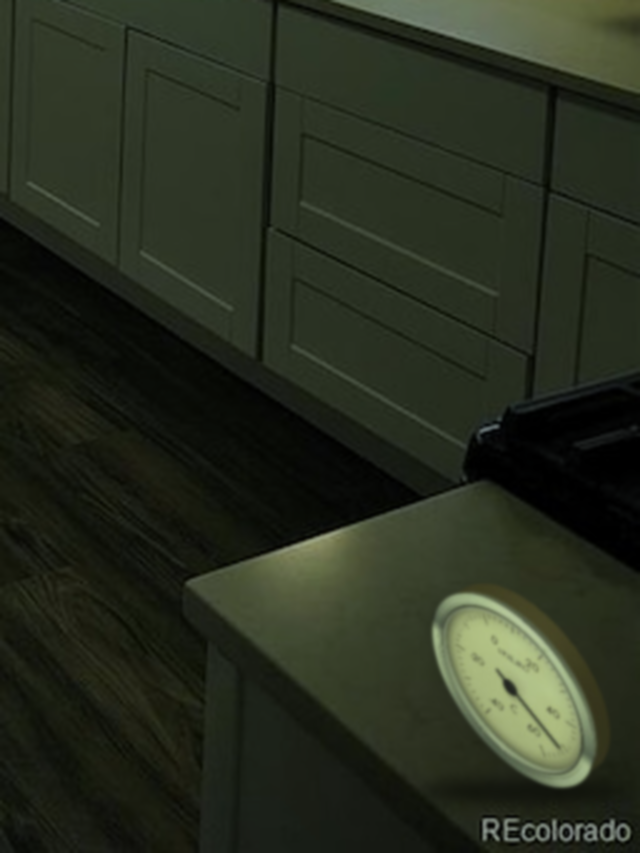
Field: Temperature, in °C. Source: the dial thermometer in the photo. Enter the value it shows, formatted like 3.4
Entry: 50
